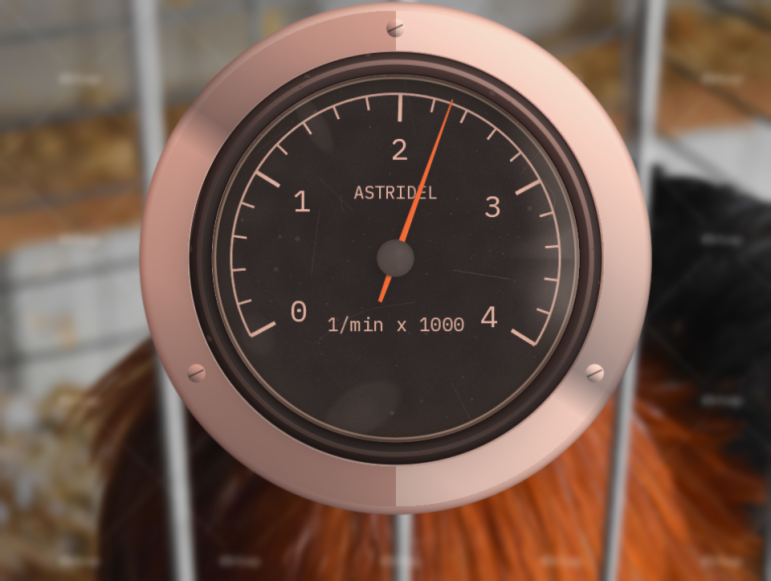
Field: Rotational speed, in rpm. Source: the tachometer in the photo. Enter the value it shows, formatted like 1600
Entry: 2300
